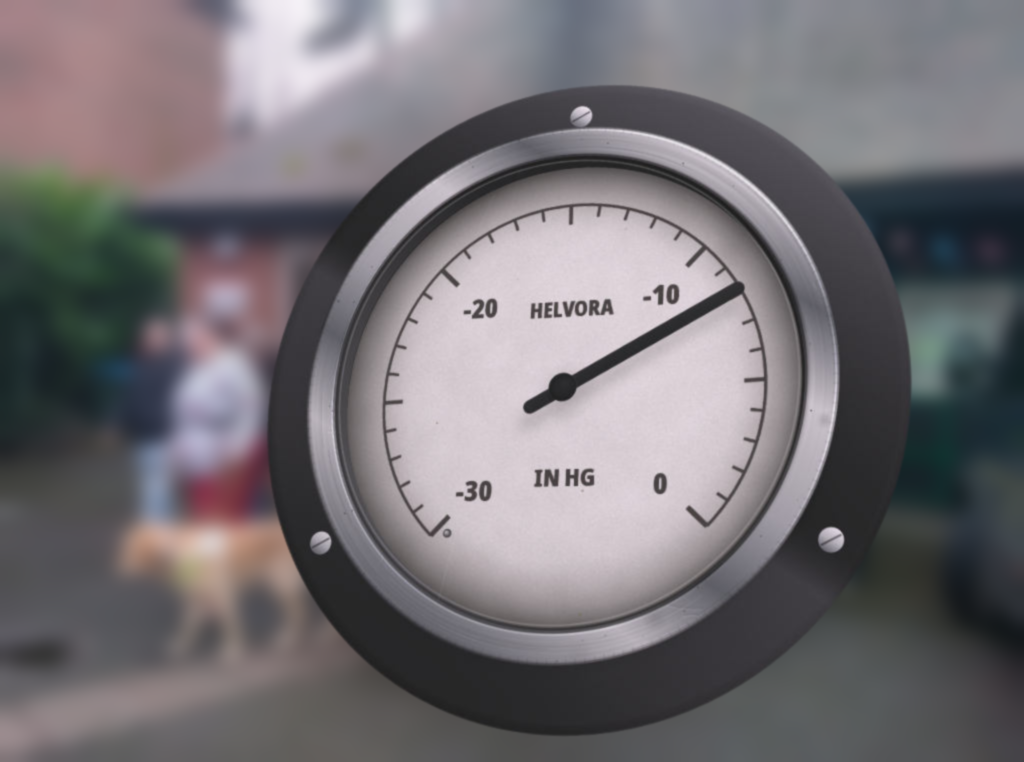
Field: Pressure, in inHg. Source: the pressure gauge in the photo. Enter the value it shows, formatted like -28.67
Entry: -8
